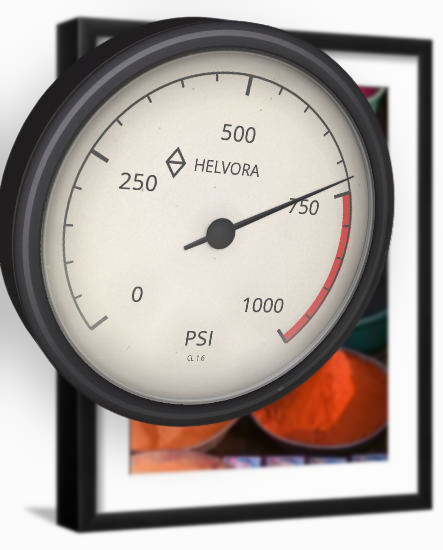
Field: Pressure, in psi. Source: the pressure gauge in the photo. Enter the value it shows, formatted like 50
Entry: 725
